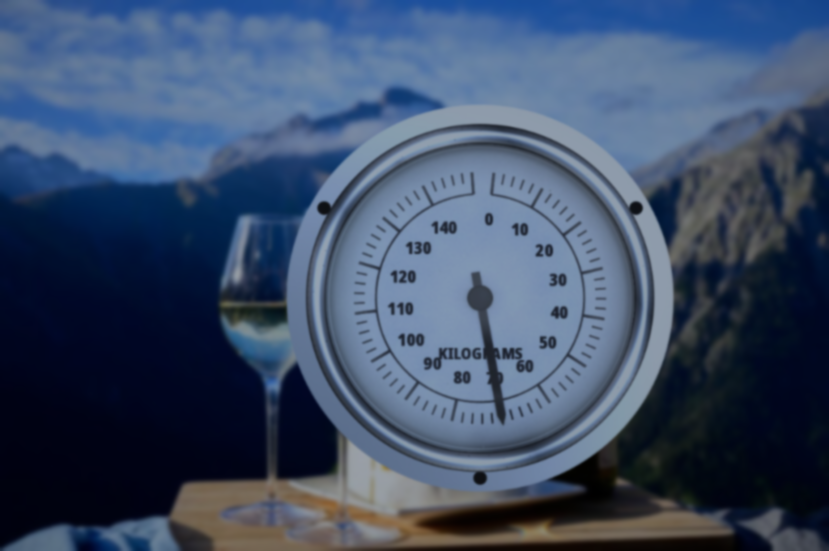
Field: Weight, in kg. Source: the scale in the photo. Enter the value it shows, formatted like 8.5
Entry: 70
